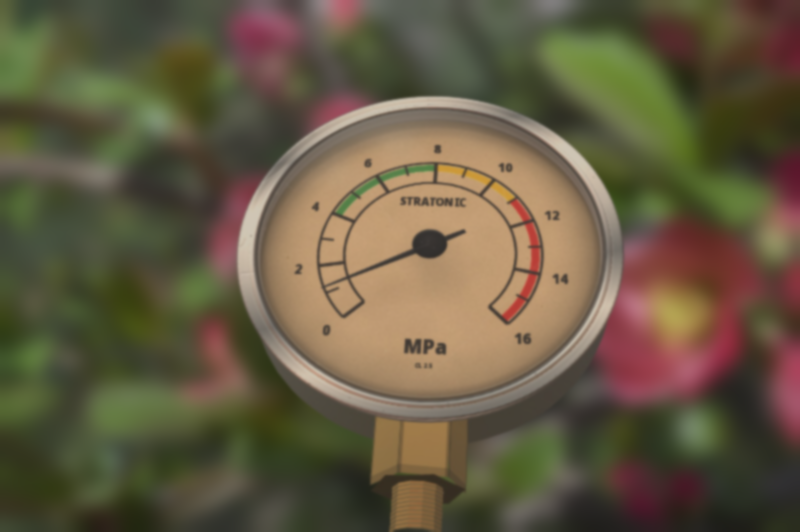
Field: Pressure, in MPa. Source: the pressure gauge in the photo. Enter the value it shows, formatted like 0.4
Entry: 1
